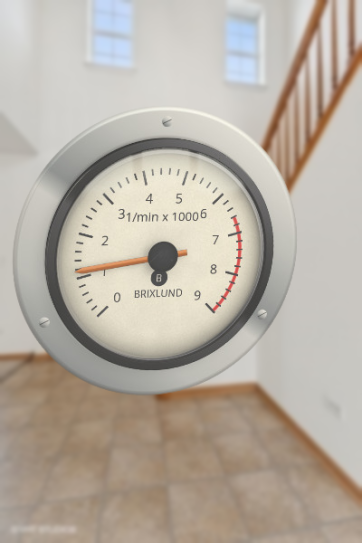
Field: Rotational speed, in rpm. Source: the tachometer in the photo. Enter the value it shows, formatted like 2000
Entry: 1200
